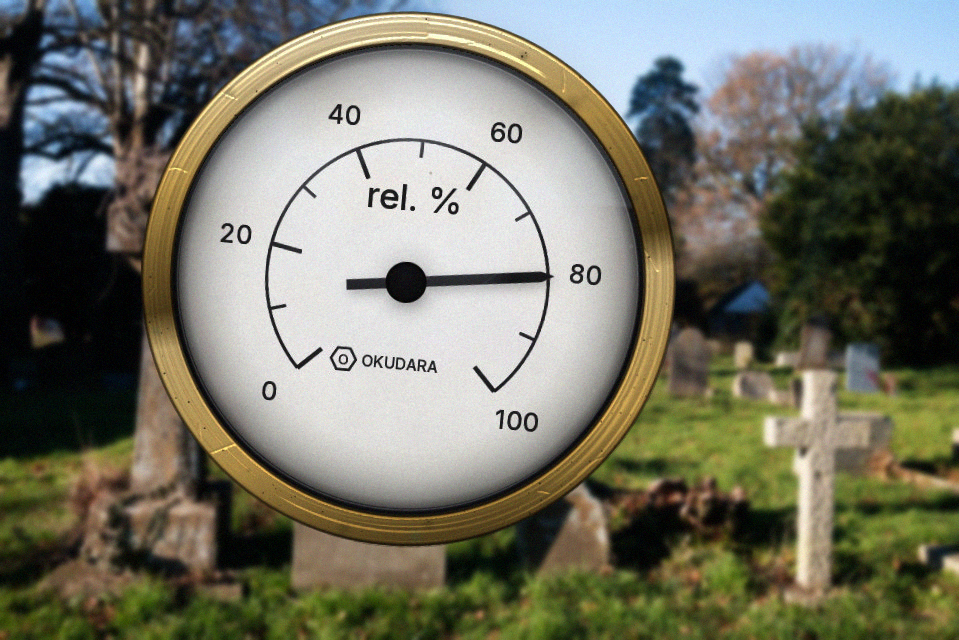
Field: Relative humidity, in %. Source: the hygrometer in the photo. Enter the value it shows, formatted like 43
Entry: 80
